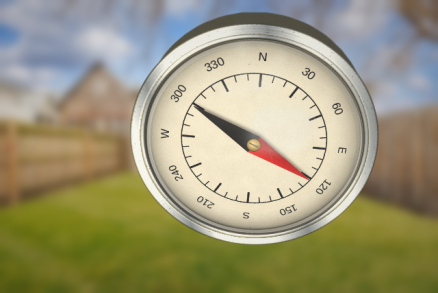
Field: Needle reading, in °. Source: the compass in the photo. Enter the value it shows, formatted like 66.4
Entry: 120
